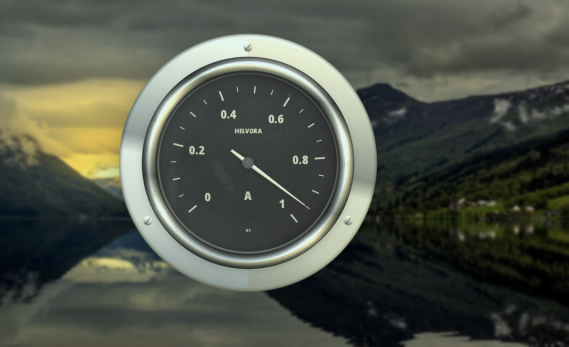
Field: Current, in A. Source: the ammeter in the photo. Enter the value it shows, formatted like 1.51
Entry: 0.95
